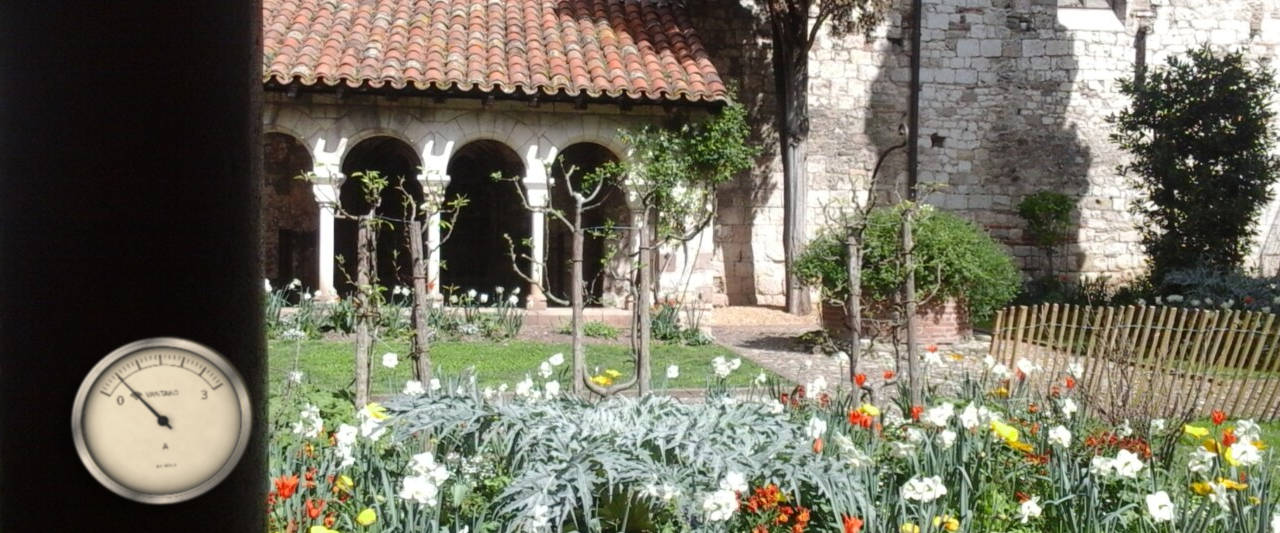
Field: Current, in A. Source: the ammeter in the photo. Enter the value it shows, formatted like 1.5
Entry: 0.5
